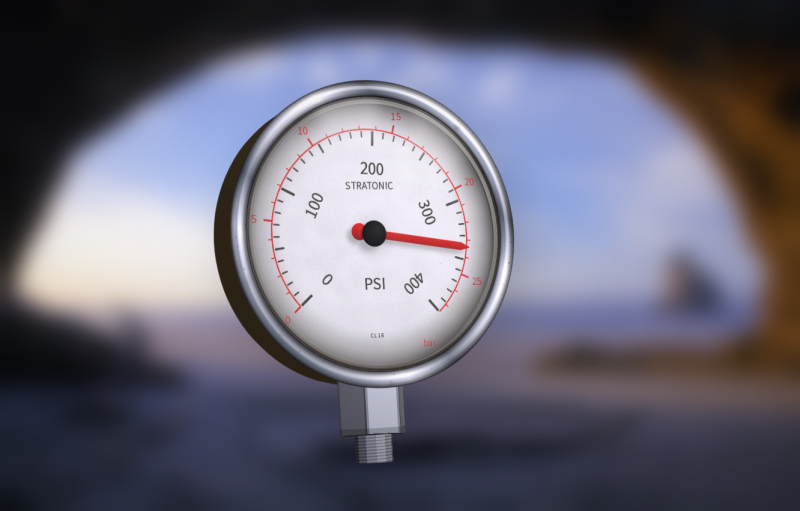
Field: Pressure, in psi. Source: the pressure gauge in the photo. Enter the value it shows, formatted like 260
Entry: 340
